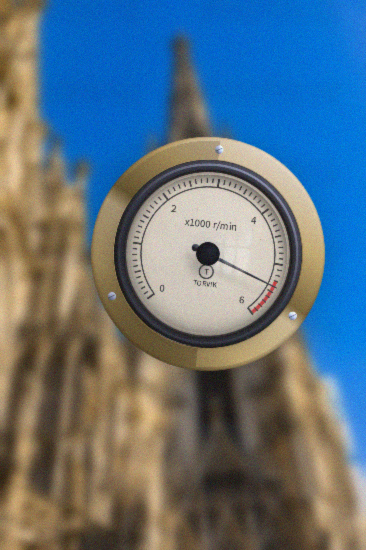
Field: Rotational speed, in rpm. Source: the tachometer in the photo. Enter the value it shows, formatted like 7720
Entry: 5400
